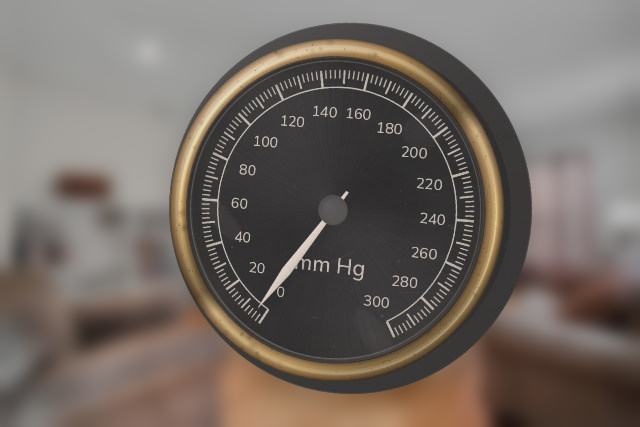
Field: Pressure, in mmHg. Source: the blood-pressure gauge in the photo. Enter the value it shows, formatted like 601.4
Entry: 4
